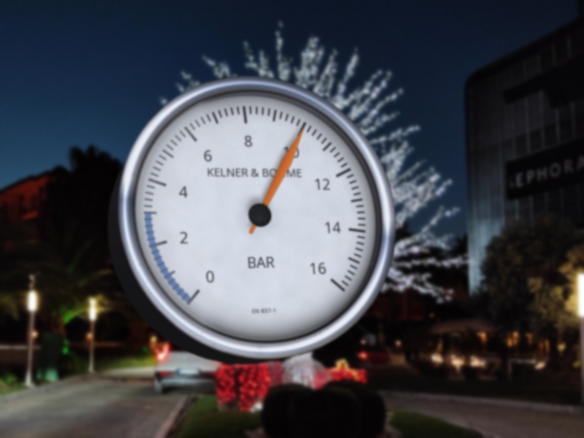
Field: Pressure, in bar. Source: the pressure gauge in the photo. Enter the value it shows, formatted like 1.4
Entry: 10
